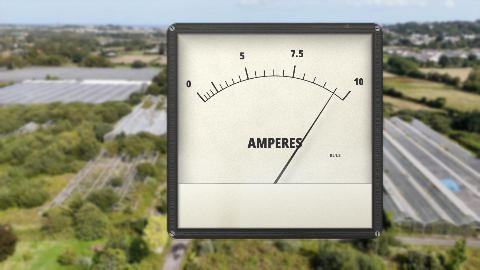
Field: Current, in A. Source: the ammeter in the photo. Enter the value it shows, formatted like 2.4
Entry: 9.5
